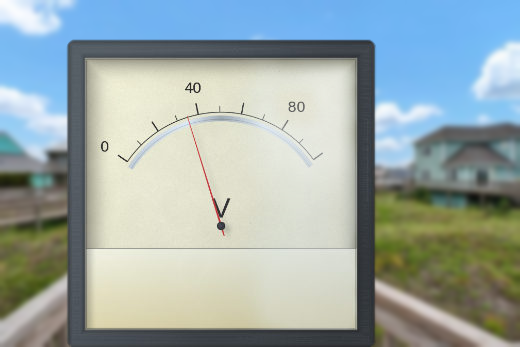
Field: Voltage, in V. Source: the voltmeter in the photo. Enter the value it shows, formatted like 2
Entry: 35
